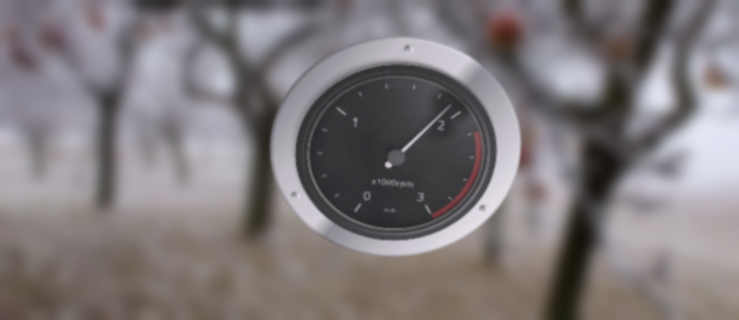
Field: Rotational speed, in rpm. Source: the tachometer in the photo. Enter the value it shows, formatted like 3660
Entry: 1900
